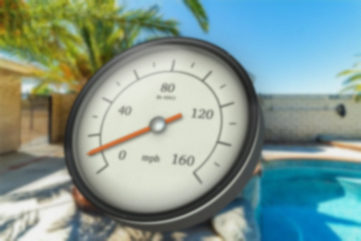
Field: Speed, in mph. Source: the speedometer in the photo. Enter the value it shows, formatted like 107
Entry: 10
